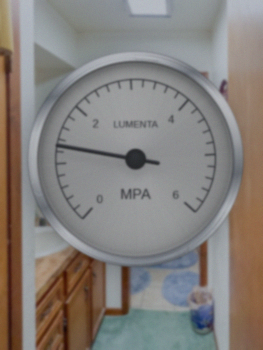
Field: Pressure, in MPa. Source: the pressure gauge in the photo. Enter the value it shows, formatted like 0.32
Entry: 1.3
